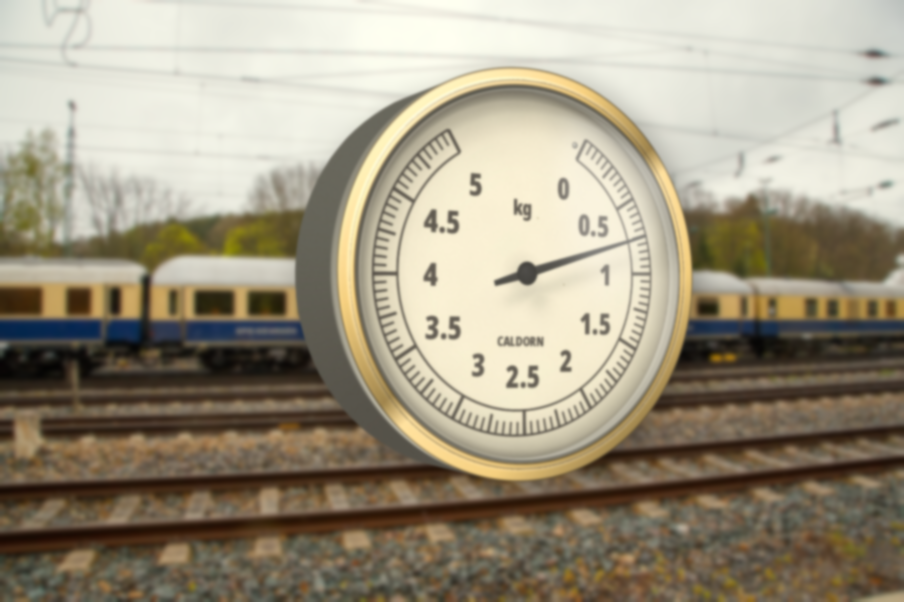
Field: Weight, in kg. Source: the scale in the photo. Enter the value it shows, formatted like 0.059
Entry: 0.75
